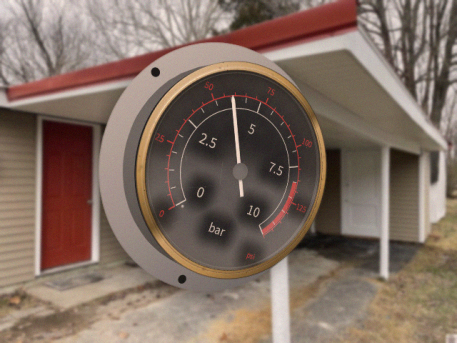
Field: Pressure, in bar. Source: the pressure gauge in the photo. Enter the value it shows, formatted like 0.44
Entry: 4
